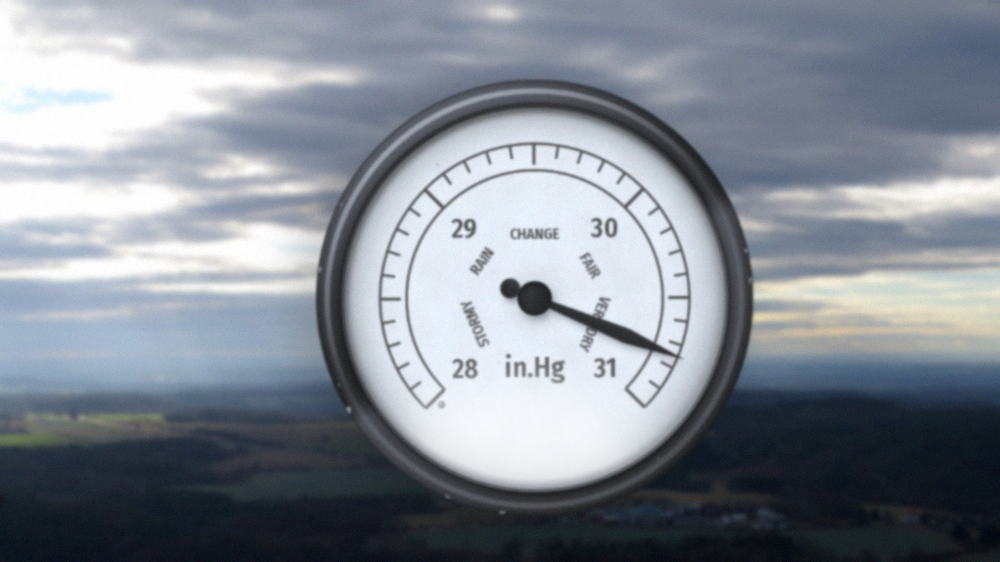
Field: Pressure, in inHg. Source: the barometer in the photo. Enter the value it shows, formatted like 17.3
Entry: 30.75
